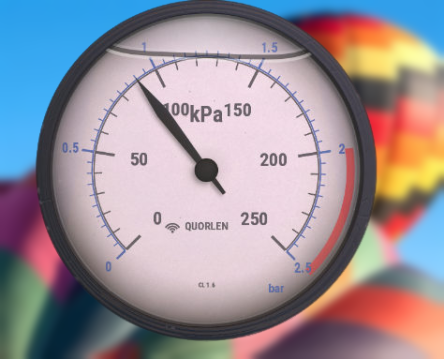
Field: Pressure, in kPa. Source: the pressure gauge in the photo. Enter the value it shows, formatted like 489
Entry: 90
